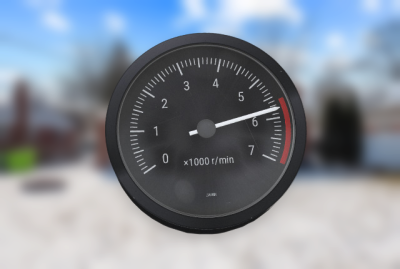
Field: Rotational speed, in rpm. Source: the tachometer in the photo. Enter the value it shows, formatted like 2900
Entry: 5800
